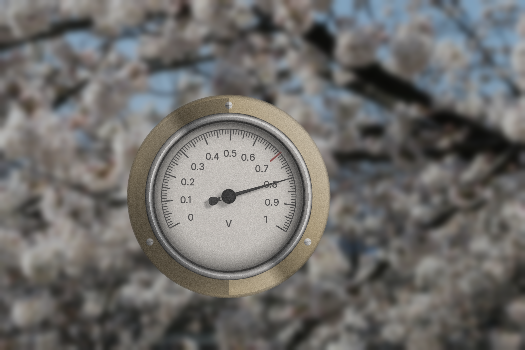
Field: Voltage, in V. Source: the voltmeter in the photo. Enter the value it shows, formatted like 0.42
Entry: 0.8
